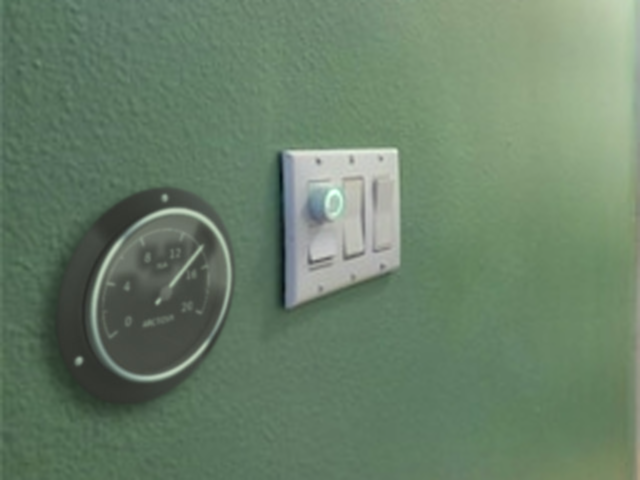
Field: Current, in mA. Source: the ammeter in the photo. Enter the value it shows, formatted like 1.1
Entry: 14
